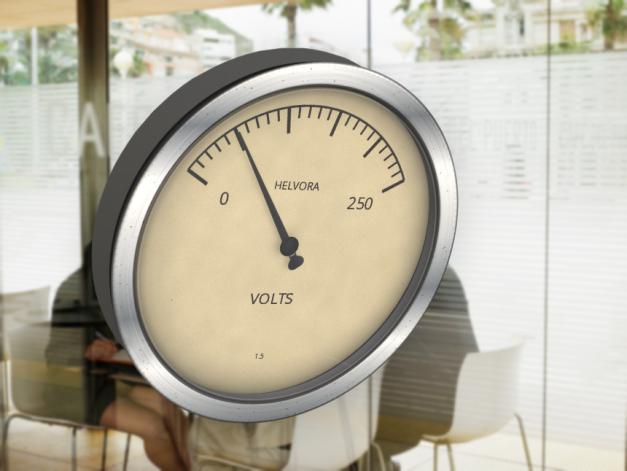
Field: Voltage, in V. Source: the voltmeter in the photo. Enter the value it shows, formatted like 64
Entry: 50
